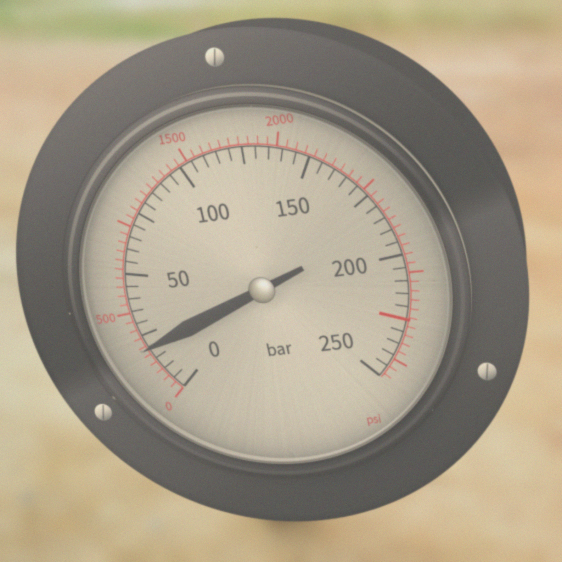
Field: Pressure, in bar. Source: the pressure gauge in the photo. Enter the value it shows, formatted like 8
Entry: 20
